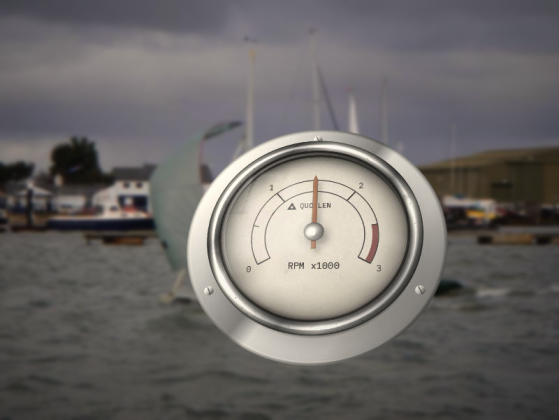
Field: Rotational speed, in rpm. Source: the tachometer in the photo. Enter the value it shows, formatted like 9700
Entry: 1500
